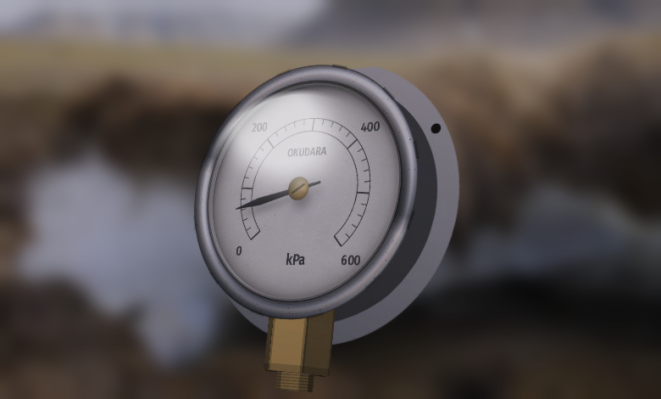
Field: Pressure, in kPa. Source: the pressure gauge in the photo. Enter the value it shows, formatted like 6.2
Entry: 60
